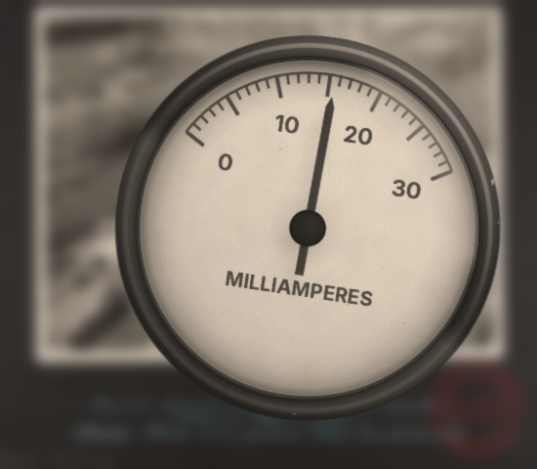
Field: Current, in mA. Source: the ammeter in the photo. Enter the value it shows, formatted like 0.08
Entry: 15.5
